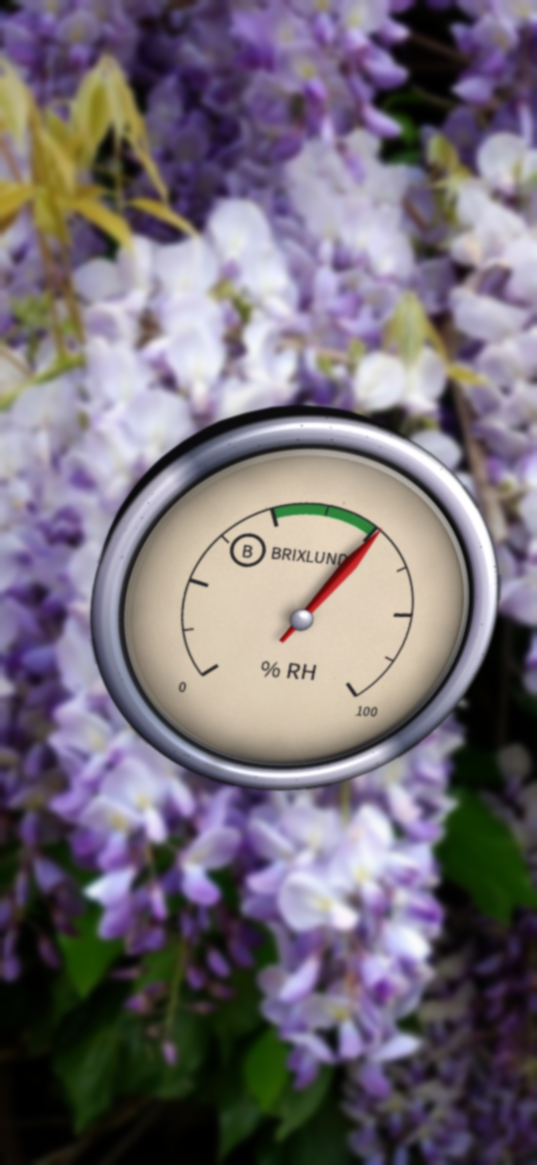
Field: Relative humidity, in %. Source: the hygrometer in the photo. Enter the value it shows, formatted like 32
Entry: 60
